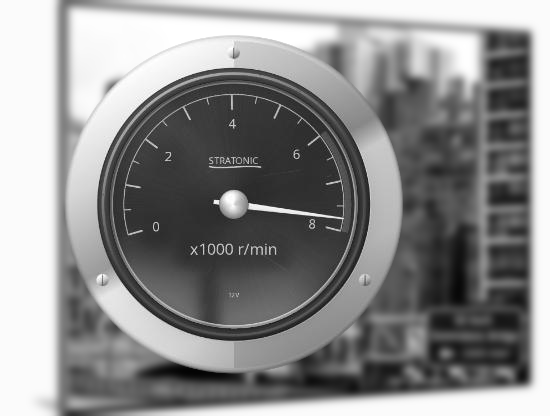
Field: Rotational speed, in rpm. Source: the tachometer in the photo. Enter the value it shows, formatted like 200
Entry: 7750
